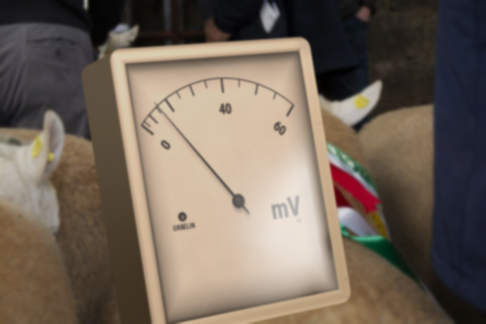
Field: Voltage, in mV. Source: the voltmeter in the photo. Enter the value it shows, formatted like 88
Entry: 15
